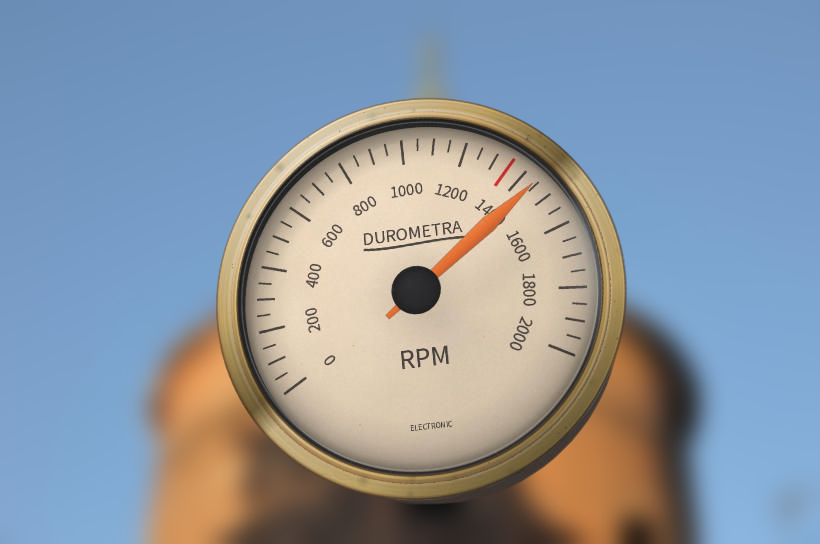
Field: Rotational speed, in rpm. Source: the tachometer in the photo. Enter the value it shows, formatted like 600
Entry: 1450
